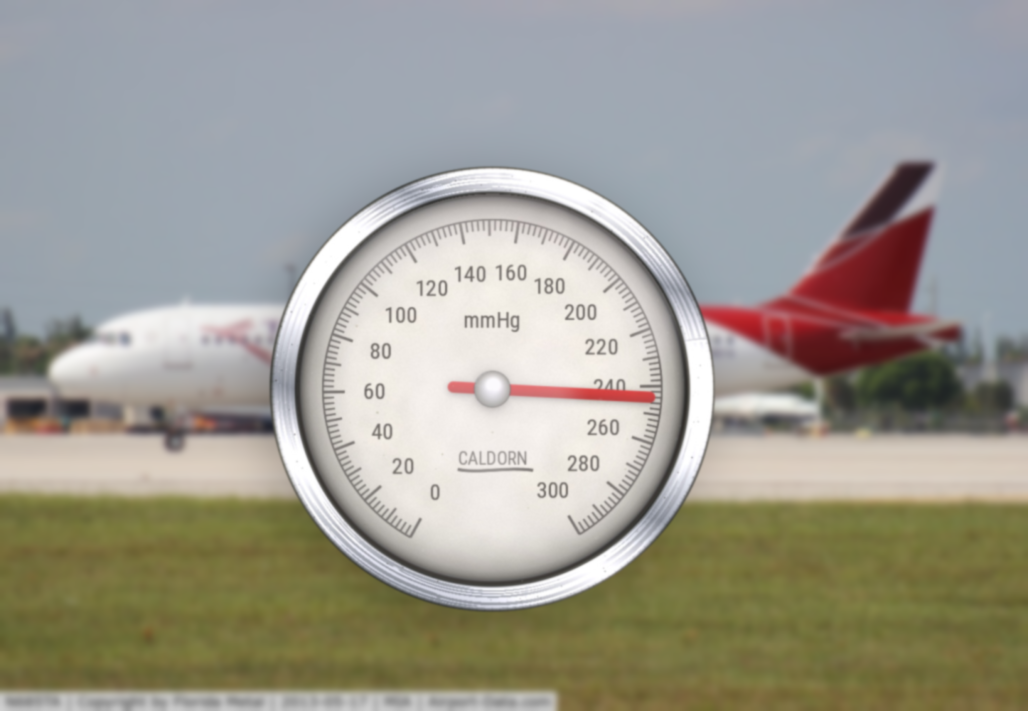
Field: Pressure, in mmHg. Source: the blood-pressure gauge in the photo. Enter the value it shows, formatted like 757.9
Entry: 244
